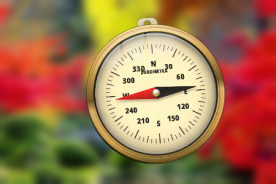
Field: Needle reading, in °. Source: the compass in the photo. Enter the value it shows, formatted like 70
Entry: 265
